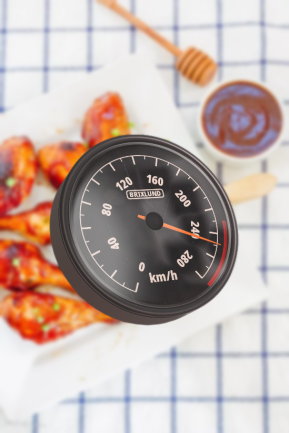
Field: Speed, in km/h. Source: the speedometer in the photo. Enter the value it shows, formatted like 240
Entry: 250
